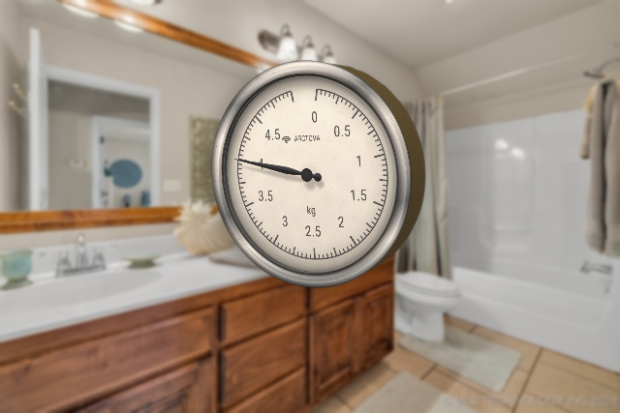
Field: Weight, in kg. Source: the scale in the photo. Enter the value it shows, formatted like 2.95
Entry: 4
